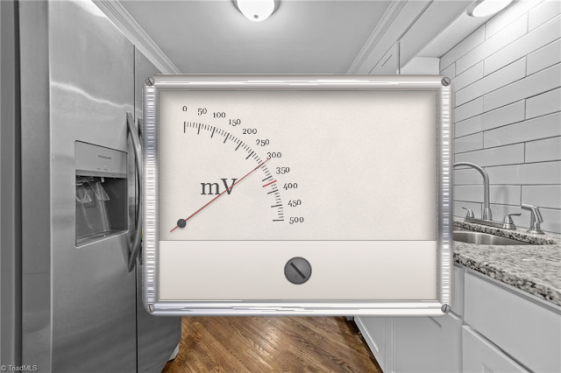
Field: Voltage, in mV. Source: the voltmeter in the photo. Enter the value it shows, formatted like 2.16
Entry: 300
